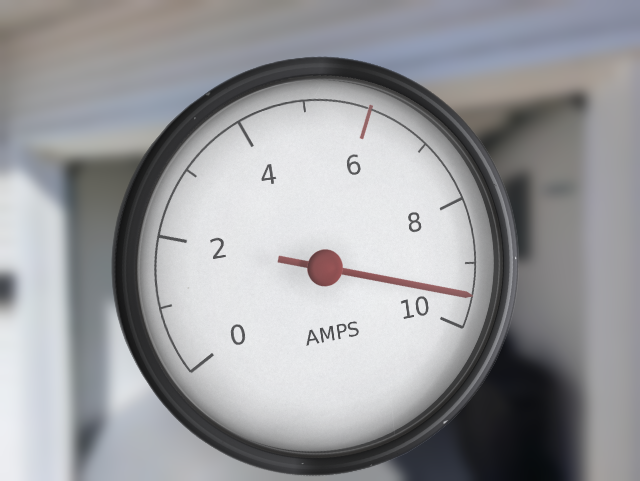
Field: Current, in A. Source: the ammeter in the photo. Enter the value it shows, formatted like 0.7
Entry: 9.5
